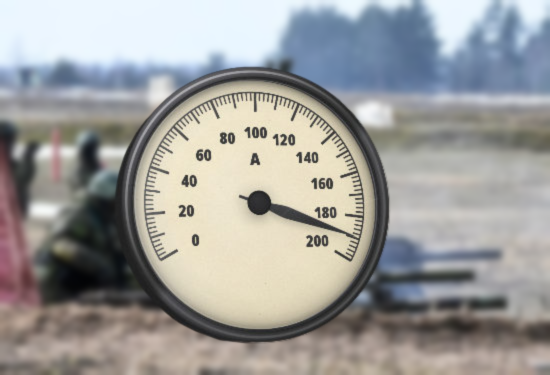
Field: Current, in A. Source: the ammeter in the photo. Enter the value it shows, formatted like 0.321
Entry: 190
